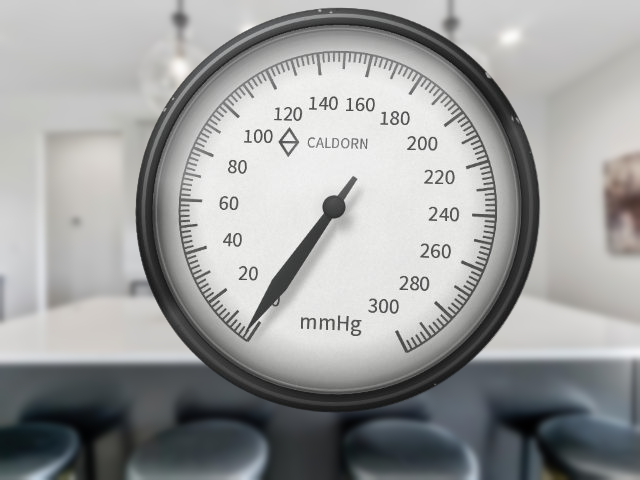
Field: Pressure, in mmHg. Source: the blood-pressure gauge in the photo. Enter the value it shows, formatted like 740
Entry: 2
